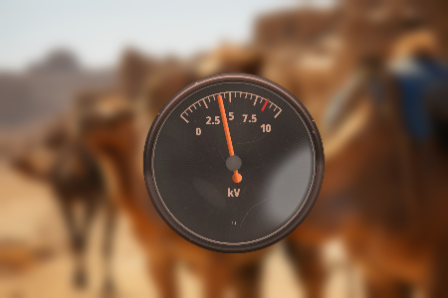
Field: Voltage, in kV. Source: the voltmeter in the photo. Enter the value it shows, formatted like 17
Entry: 4
